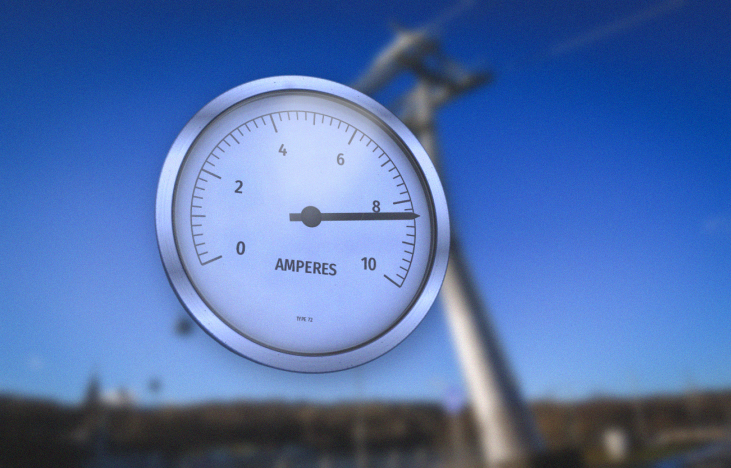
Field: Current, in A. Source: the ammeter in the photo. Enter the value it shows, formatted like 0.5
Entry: 8.4
